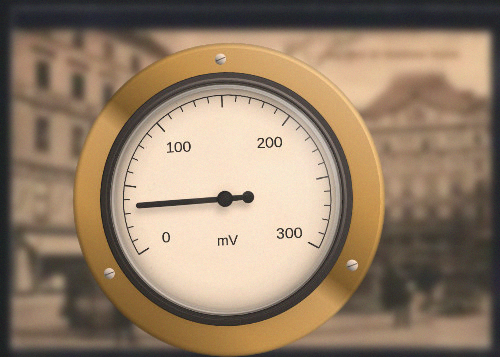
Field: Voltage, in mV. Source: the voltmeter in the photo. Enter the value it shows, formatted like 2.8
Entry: 35
